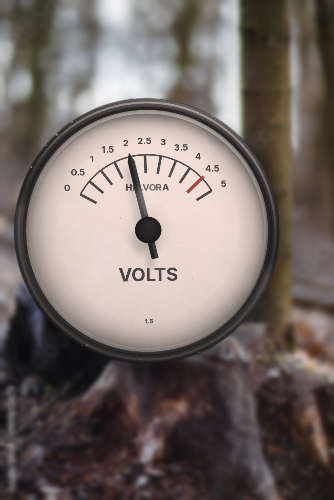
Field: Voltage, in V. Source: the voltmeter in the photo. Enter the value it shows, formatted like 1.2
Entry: 2
